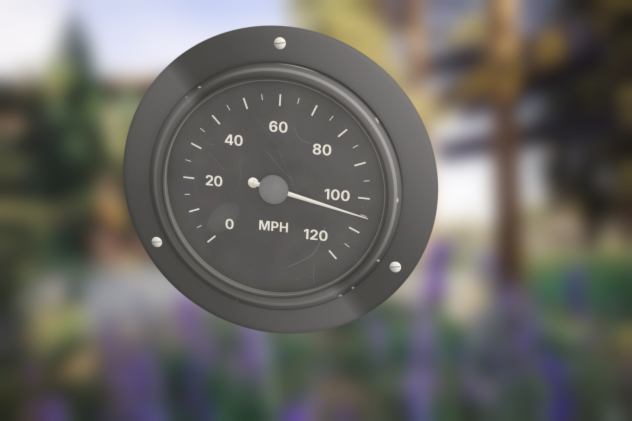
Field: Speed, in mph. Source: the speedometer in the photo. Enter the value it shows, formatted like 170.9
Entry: 105
